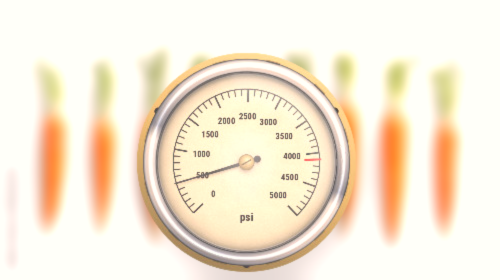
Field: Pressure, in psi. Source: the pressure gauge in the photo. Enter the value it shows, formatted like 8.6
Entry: 500
